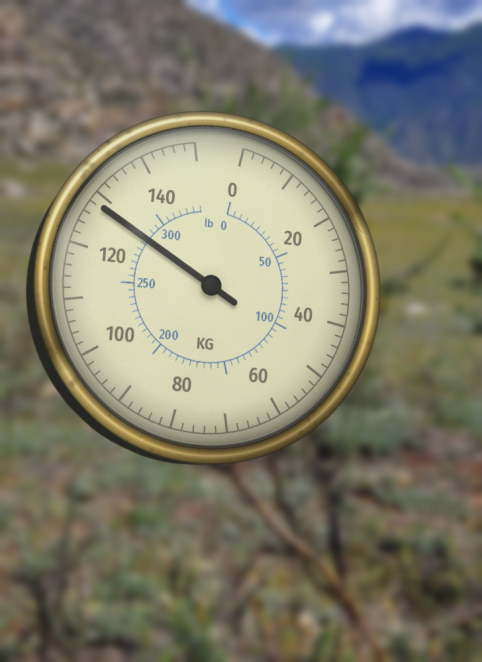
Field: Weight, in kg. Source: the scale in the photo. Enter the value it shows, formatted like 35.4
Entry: 128
